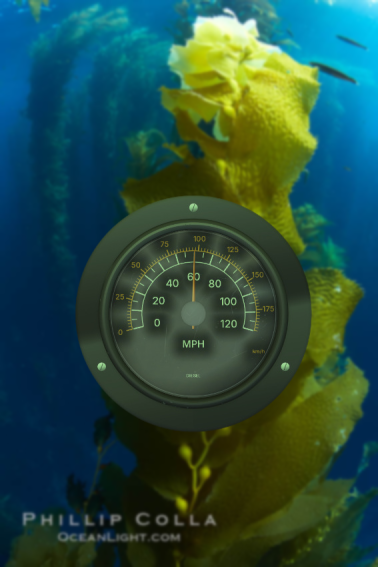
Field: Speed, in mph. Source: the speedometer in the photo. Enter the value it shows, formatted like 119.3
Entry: 60
